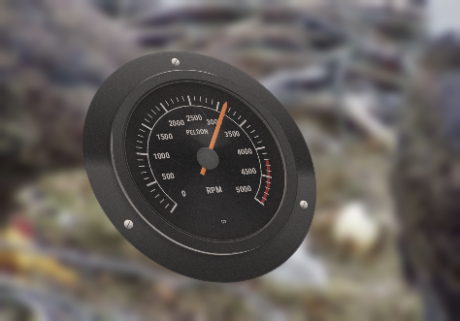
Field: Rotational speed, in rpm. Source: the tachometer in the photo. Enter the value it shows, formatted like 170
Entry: 3100
